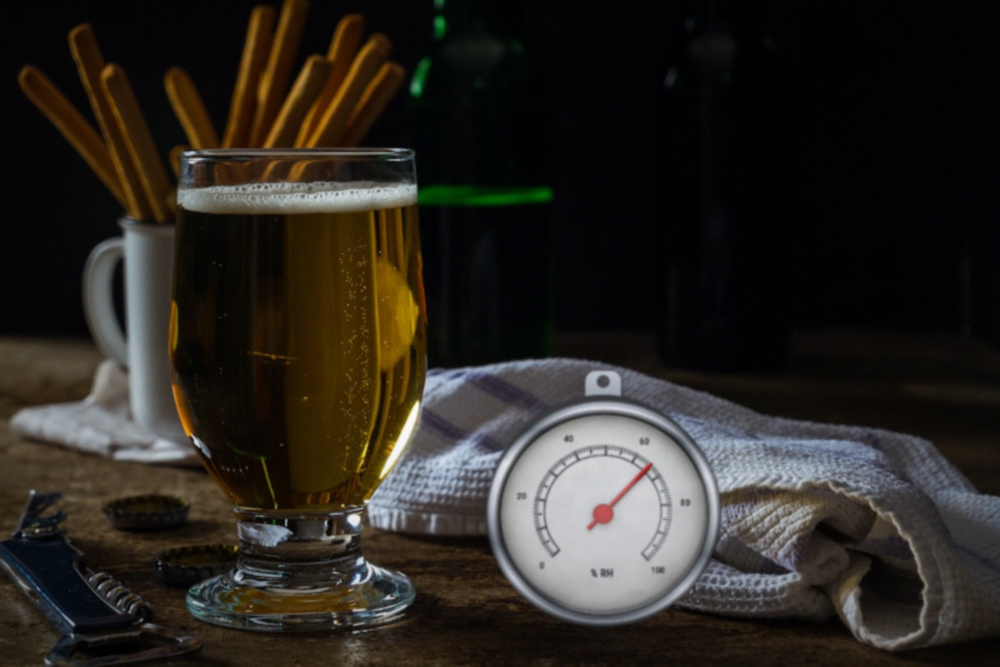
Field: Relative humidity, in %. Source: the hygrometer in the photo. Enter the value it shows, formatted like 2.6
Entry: 65
